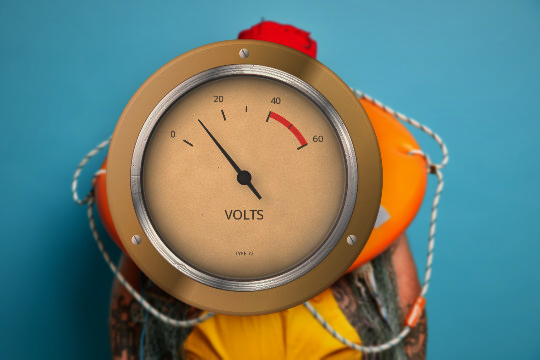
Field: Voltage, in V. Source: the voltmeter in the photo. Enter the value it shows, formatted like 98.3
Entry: 10
